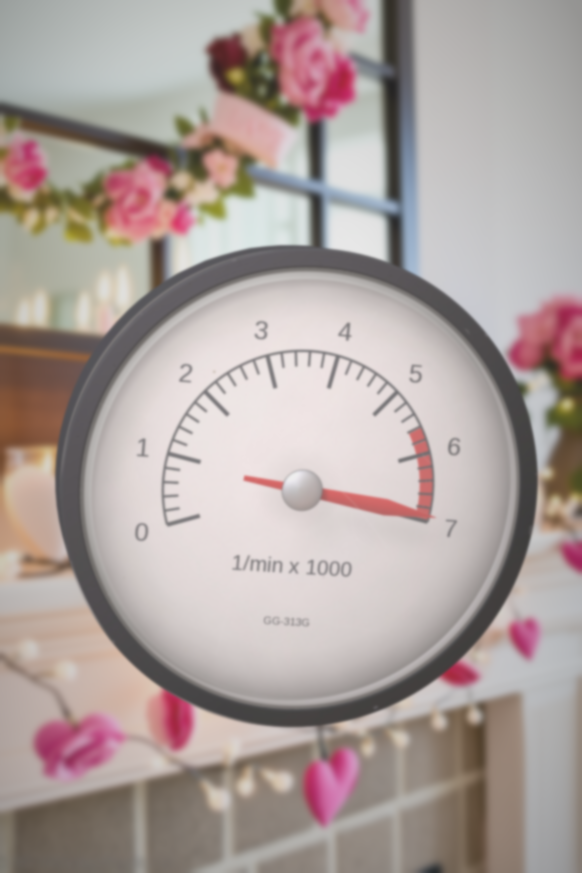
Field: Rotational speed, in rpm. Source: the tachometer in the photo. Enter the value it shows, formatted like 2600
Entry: 6900
